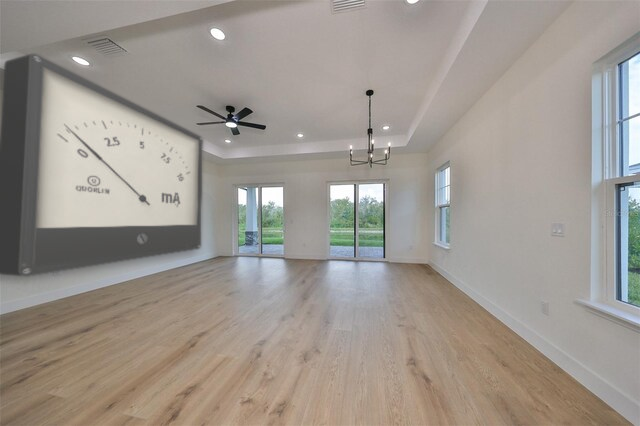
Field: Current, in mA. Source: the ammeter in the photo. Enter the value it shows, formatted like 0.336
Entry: 0.5
